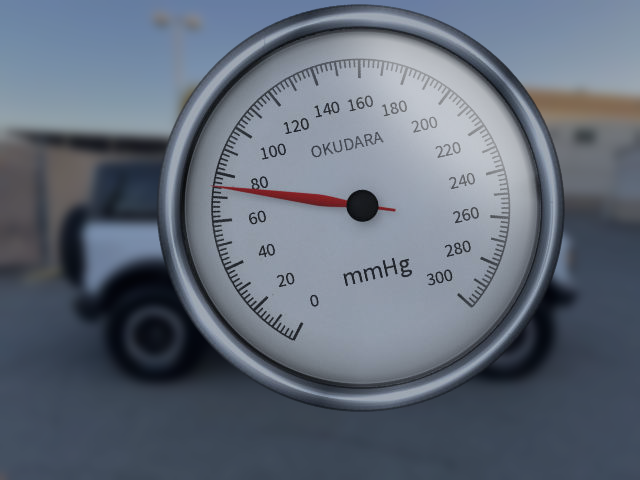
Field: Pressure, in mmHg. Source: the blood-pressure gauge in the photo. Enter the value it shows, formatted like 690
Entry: 74
